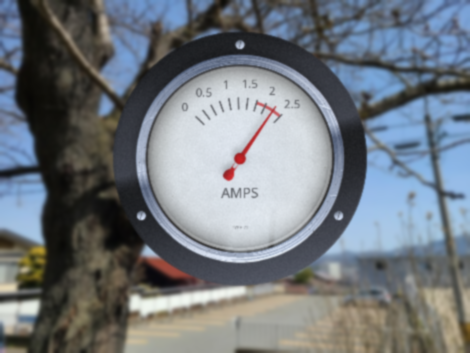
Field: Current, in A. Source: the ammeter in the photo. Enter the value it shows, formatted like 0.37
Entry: 2.25
